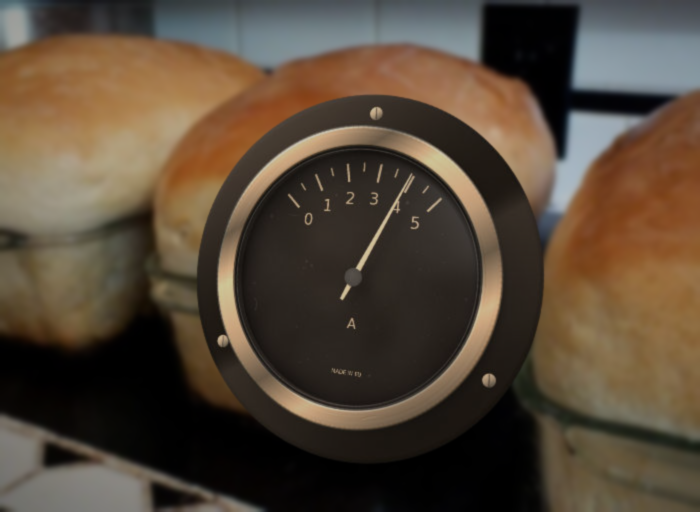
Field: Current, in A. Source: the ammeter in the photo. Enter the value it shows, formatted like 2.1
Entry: 4
